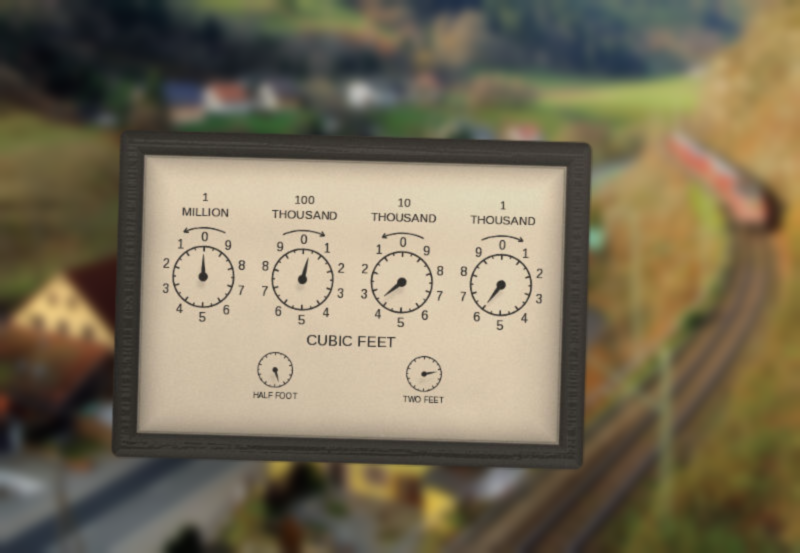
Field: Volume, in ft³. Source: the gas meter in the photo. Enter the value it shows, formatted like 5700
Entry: 3600
